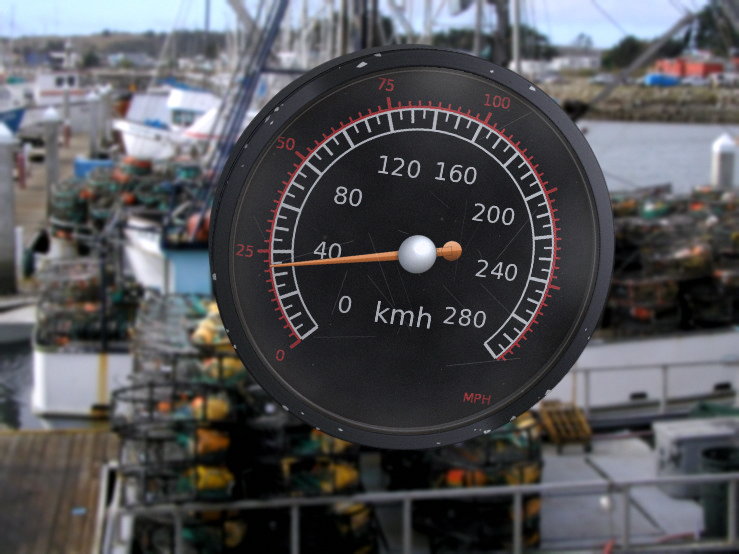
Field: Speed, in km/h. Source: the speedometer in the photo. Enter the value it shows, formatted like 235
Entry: 35
